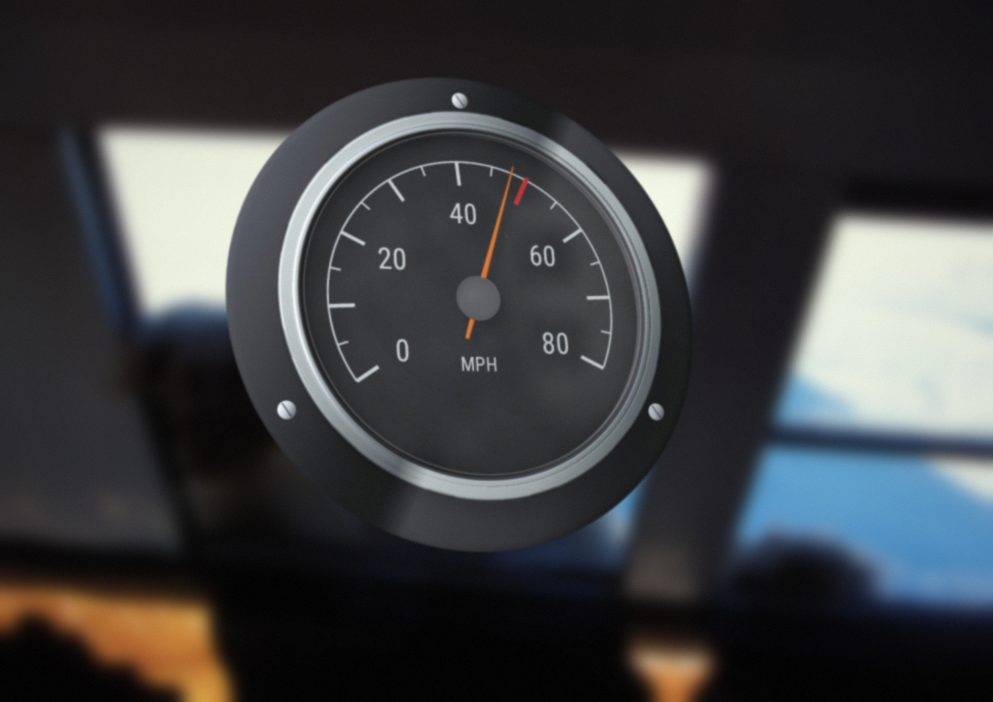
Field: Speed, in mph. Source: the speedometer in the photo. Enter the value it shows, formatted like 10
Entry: 47.5
